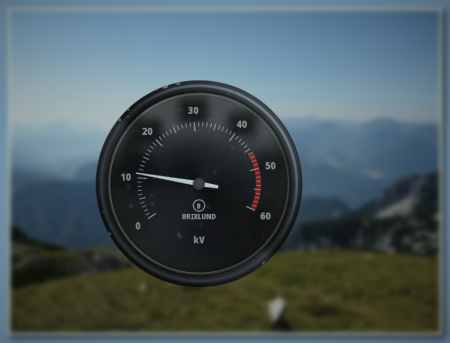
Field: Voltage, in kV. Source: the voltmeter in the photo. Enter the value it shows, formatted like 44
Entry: 11
